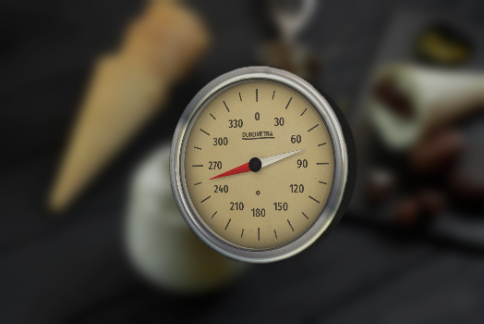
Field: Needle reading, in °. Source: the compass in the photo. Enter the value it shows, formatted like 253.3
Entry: 255
